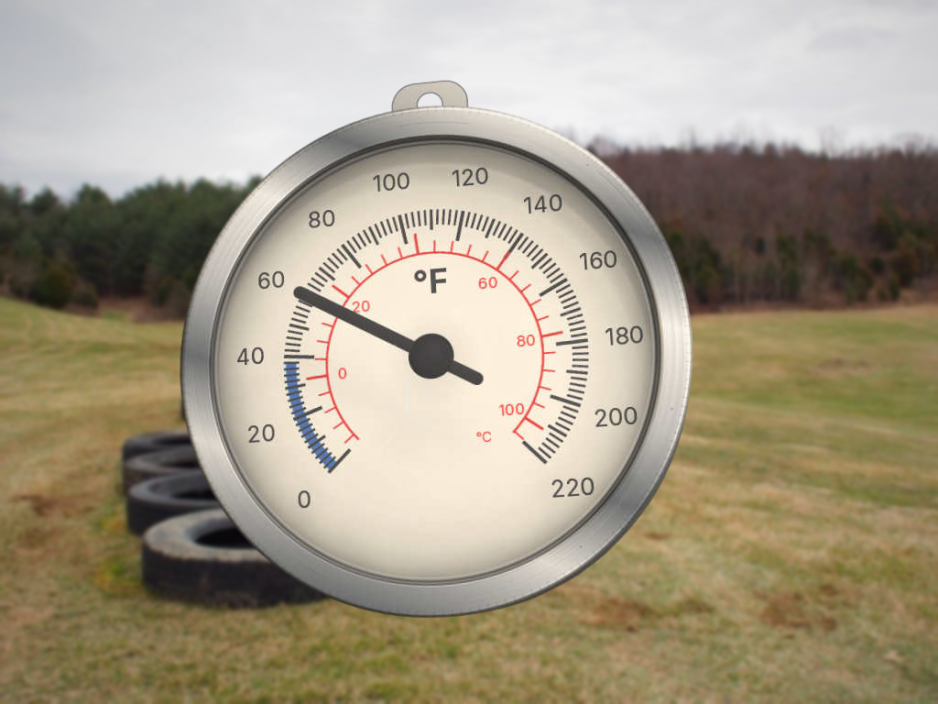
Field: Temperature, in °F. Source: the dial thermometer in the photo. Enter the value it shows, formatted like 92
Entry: 60
